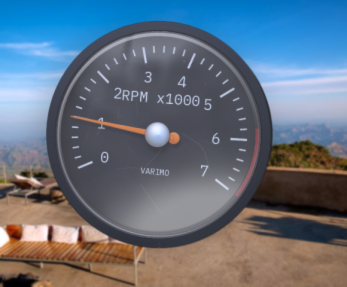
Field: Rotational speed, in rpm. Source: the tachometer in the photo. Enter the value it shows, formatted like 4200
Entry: 1000
